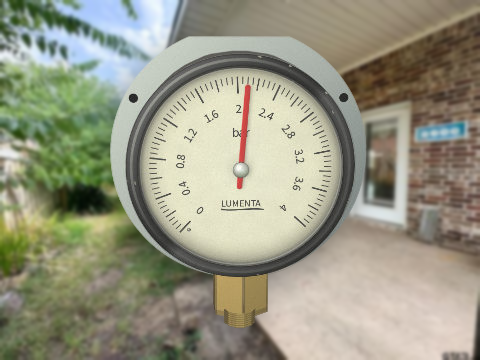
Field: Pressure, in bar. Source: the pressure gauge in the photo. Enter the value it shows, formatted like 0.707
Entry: 2.1
